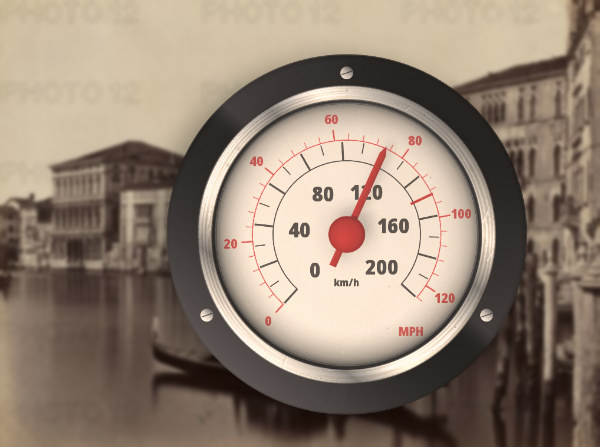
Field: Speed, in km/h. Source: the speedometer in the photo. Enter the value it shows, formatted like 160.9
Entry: 120
